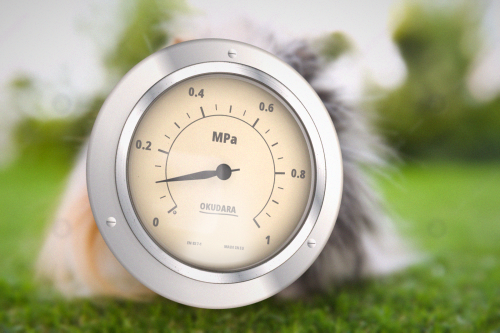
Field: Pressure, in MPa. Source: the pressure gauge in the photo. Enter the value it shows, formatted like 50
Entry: 0.1
